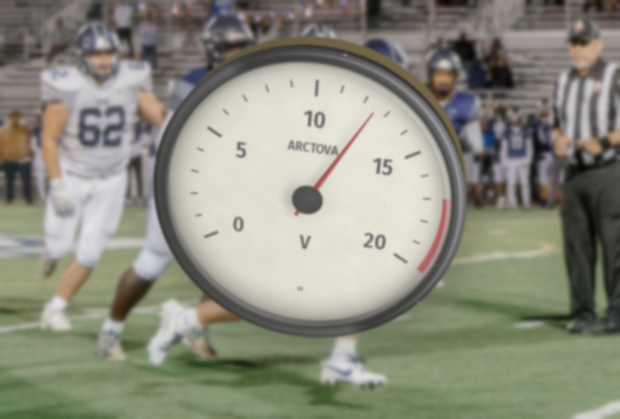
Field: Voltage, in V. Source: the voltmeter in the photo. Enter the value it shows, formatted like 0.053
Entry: 12.5
